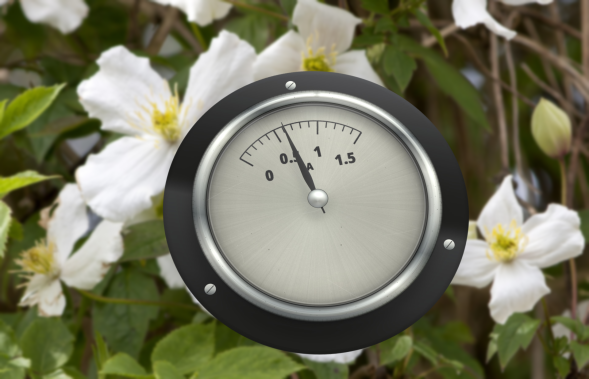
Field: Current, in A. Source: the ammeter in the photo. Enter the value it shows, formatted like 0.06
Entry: 0.6
